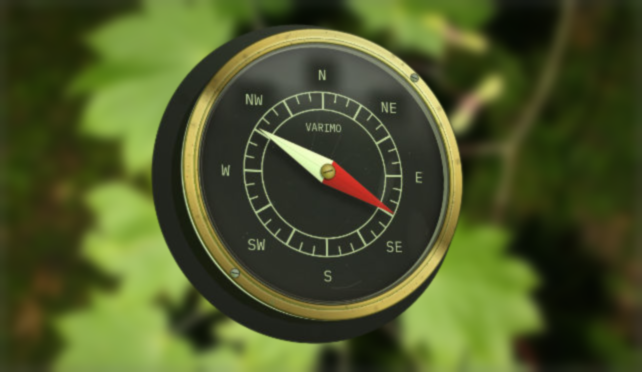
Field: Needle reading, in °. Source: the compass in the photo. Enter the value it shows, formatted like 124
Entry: 120
